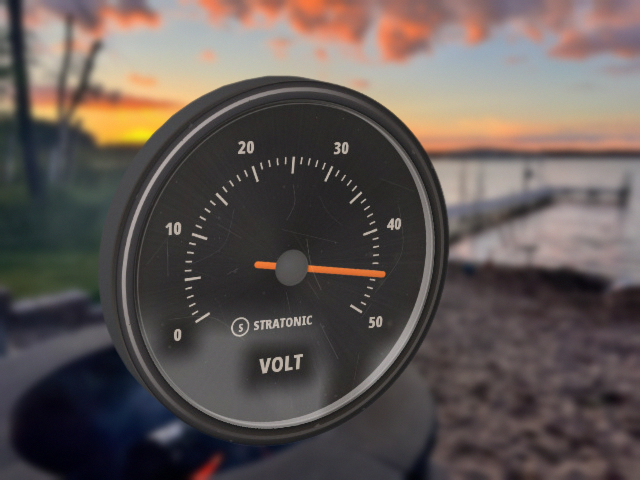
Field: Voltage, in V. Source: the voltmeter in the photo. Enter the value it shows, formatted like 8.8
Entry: 45
